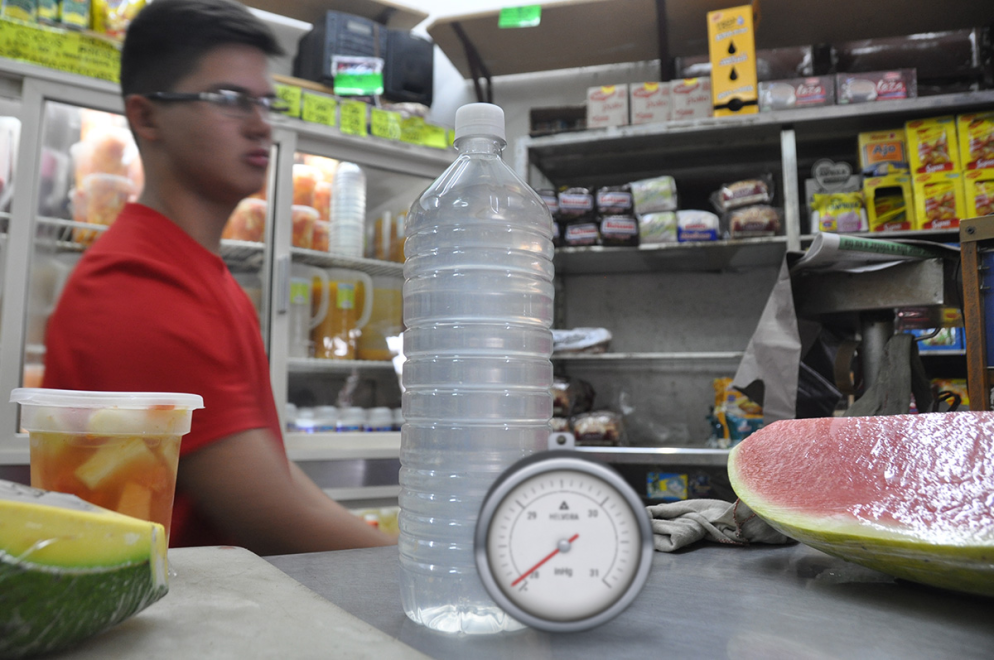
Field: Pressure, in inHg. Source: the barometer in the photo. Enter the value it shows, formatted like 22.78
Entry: 28.1
